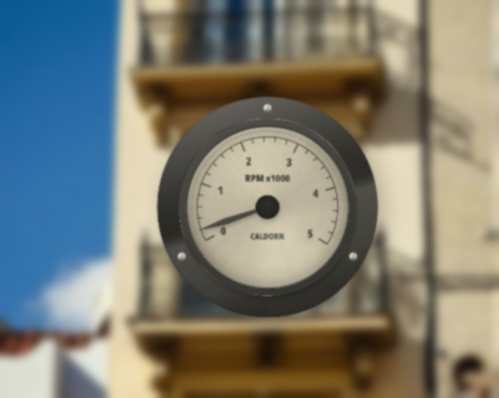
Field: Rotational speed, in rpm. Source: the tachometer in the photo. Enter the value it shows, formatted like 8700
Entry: 200
